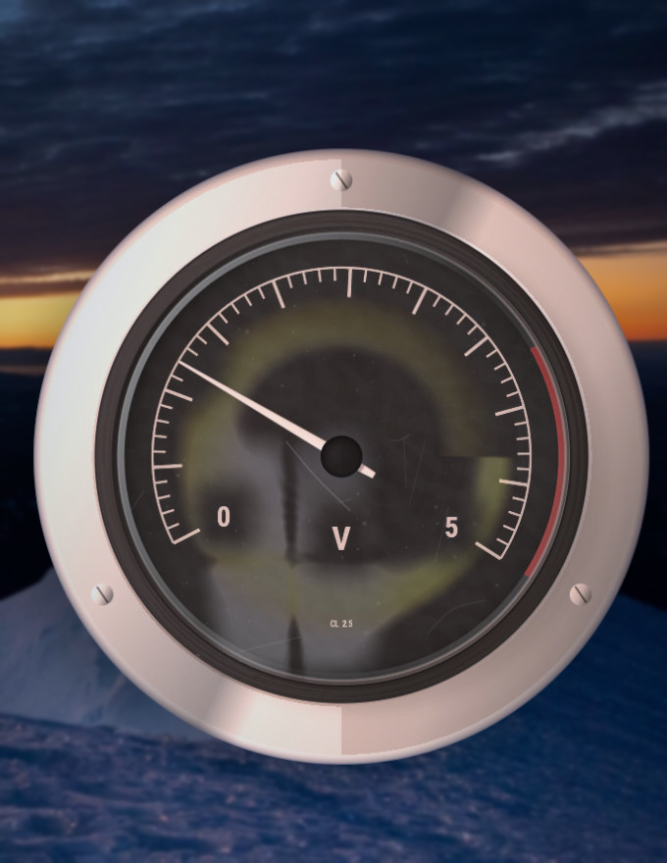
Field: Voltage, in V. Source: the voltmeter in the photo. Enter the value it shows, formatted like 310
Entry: 1.2
